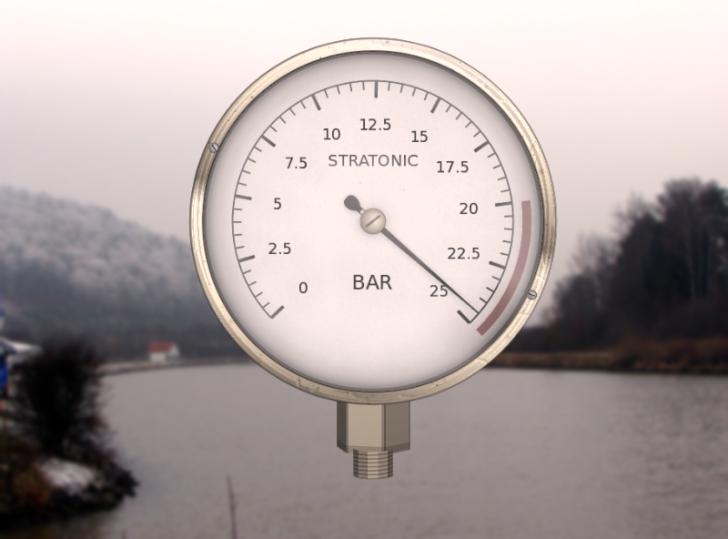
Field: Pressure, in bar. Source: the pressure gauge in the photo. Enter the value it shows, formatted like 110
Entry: 24.5
